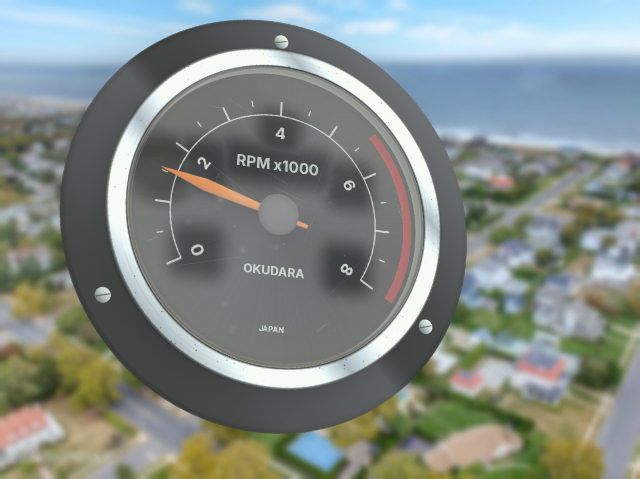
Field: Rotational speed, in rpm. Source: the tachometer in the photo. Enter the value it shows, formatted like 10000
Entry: 1500
